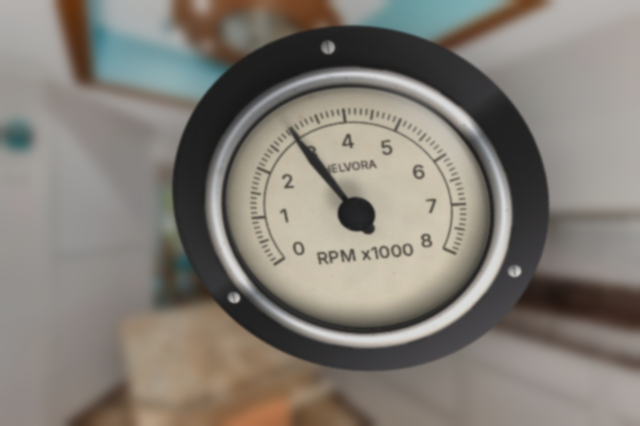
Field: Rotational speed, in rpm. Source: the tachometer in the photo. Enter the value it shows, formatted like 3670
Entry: 3000
